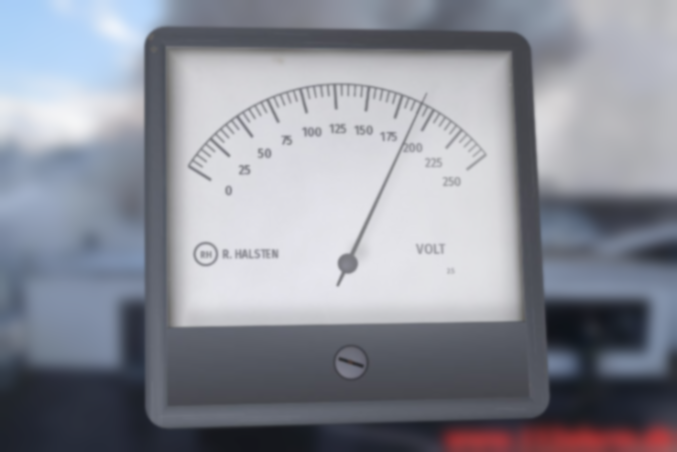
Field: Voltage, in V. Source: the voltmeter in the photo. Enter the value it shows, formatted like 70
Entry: 190
